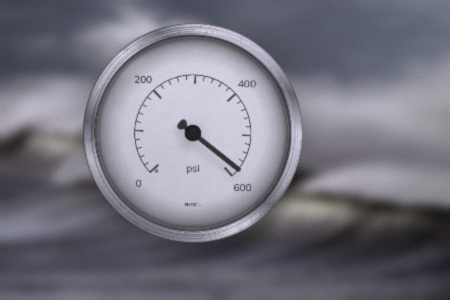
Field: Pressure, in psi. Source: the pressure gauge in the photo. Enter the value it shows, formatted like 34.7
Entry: 580
